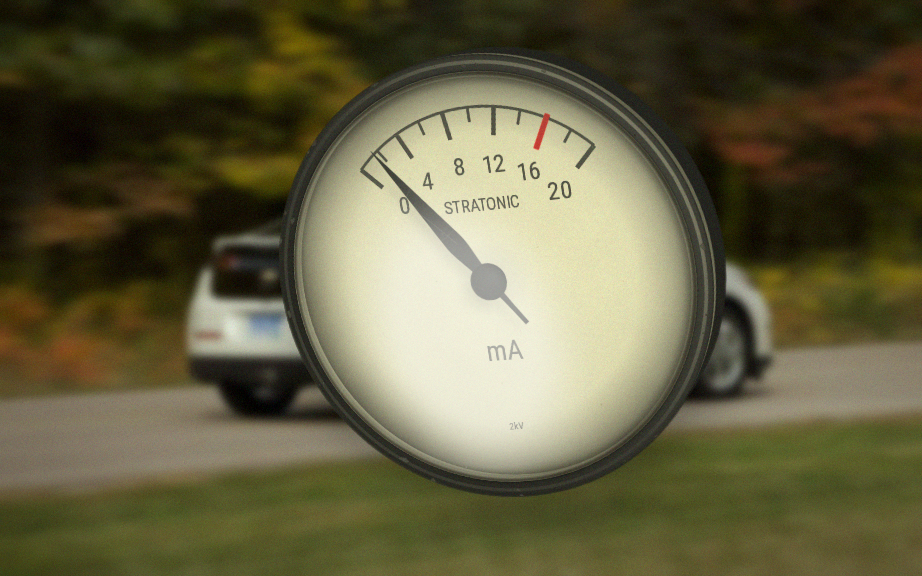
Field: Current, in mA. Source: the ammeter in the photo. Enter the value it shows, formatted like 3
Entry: 2
